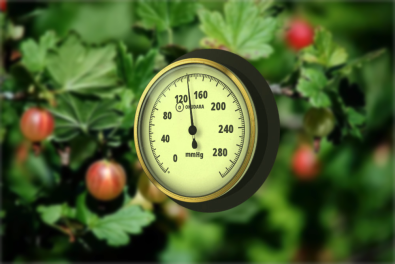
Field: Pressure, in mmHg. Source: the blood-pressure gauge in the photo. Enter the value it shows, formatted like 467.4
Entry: 140
